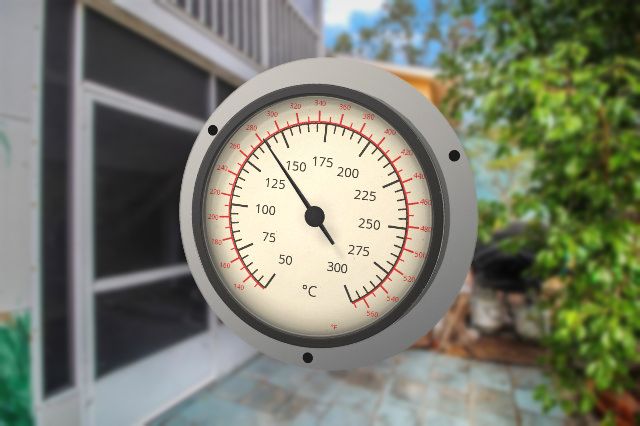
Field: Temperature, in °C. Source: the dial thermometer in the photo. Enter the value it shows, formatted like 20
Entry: 140
